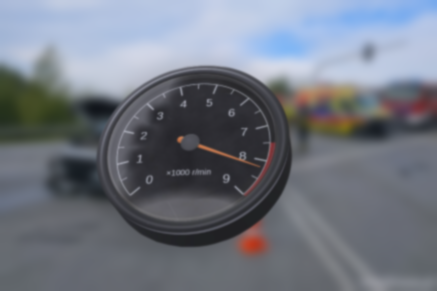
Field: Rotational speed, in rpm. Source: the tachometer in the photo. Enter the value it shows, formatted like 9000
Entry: 8250
